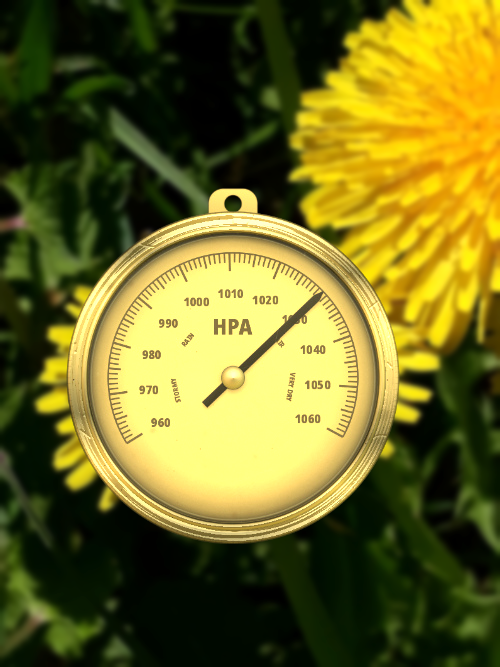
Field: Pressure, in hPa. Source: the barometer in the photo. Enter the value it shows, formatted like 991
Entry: 1030
